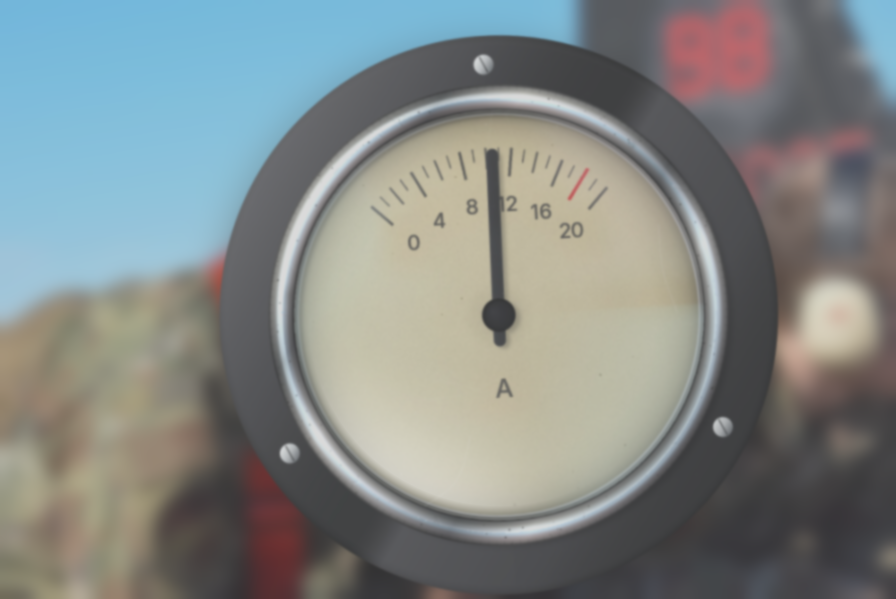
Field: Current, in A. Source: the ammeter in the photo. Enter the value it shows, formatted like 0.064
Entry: 10.5
